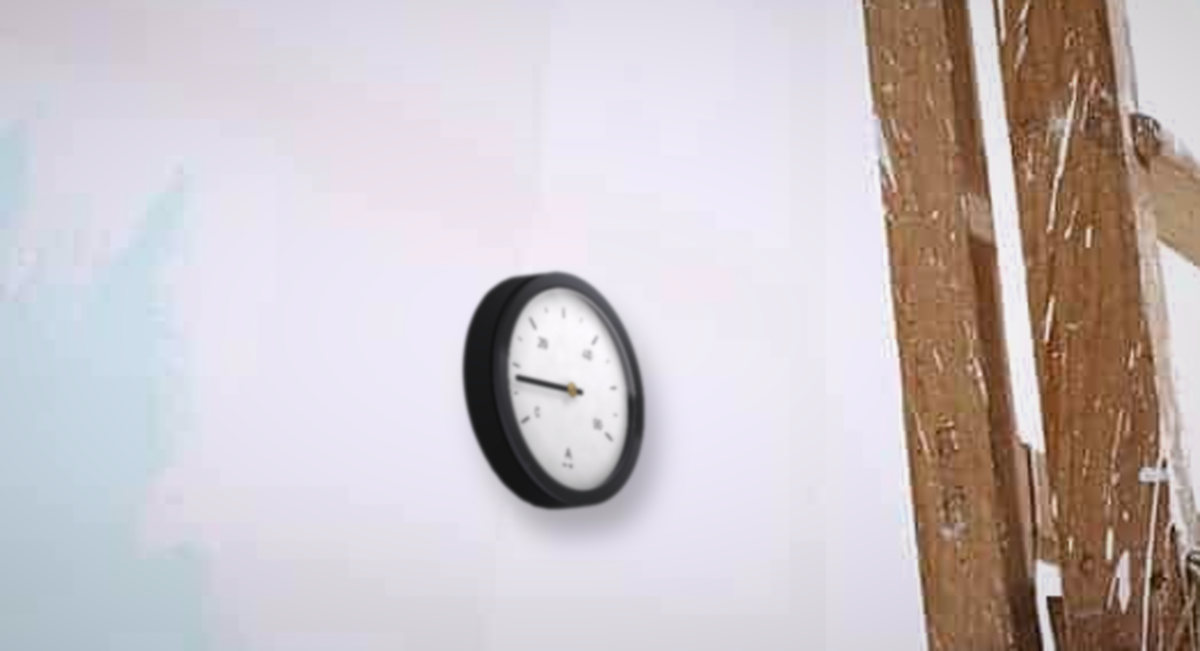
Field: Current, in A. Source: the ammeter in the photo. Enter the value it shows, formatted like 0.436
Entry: 7.5
